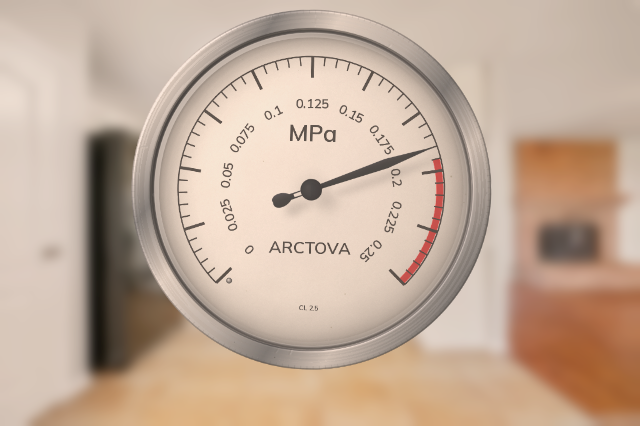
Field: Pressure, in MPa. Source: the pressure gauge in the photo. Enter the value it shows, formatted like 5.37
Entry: 0.19
